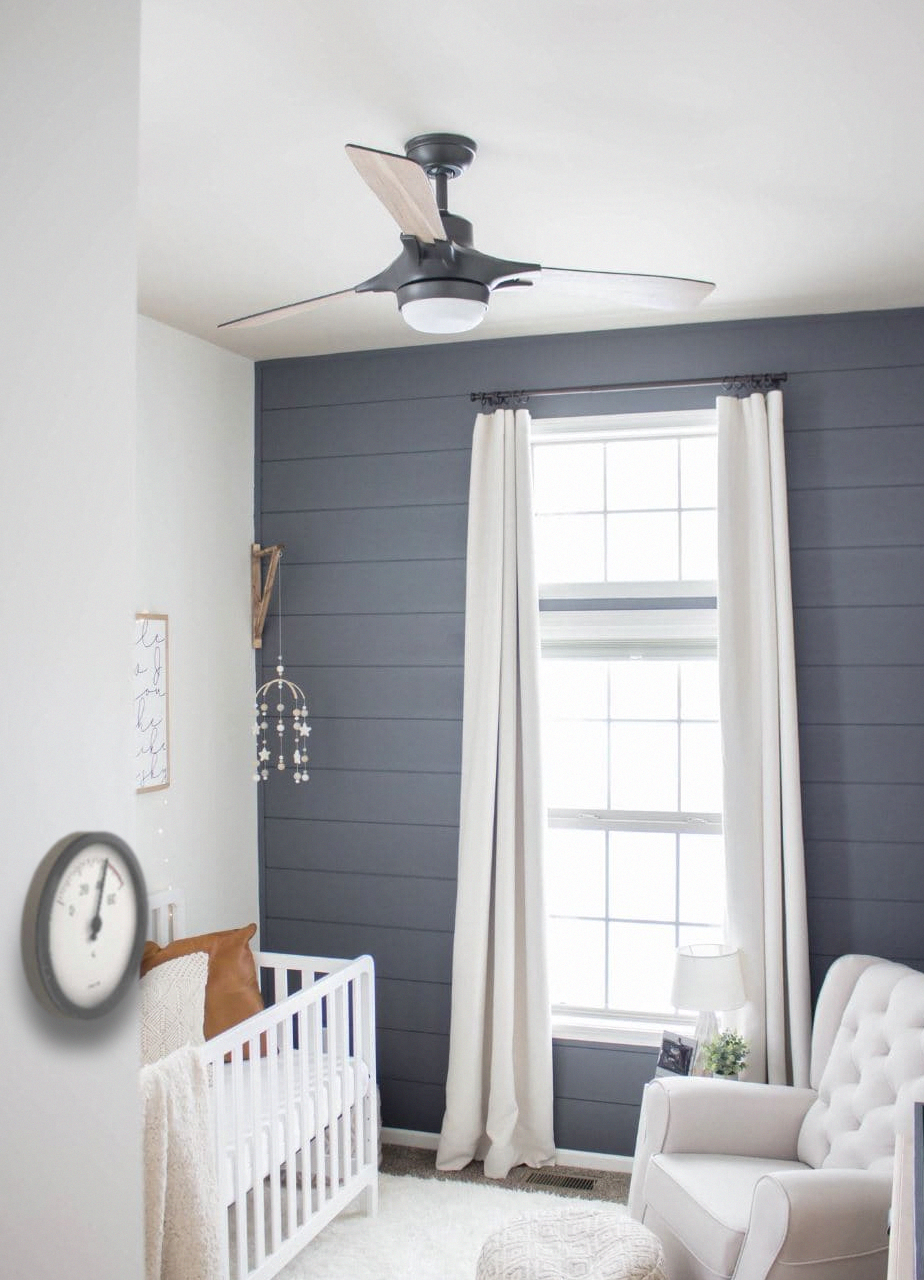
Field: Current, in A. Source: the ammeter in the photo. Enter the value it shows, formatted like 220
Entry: 40
